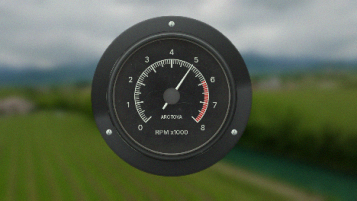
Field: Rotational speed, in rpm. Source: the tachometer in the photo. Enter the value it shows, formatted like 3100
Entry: 5000
